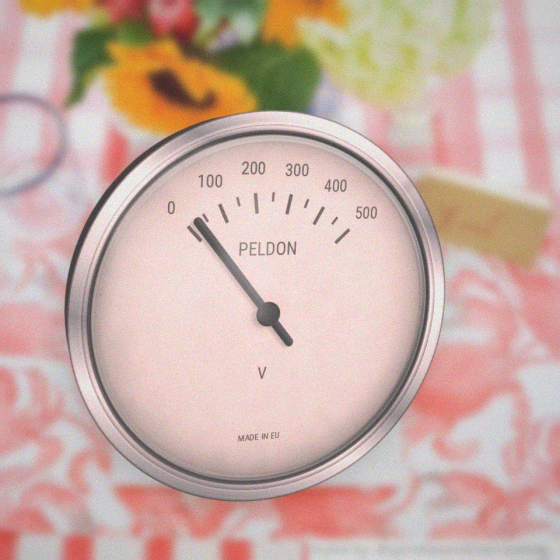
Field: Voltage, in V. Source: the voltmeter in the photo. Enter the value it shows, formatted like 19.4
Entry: 25
